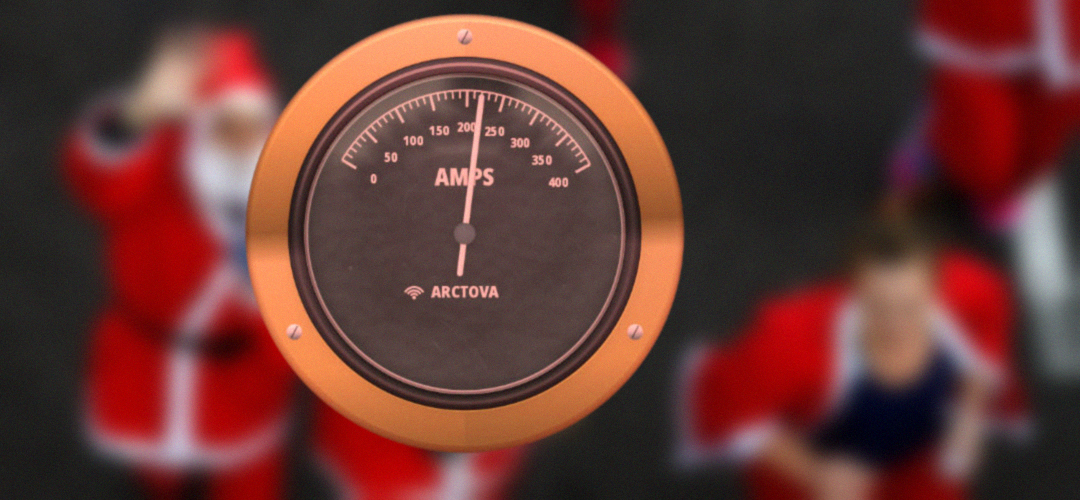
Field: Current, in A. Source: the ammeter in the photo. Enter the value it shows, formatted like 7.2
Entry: 220
